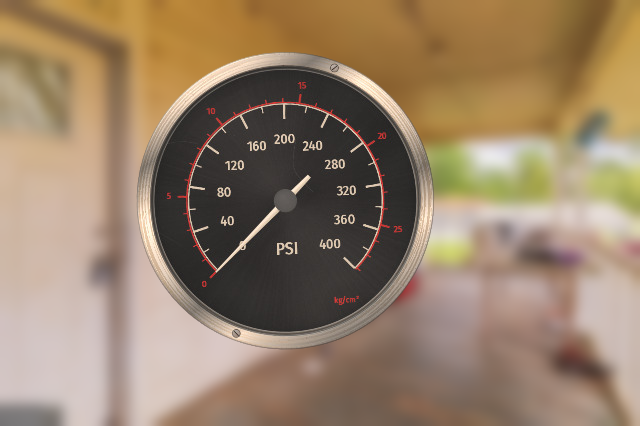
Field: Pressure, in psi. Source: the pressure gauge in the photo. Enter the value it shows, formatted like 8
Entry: 0
